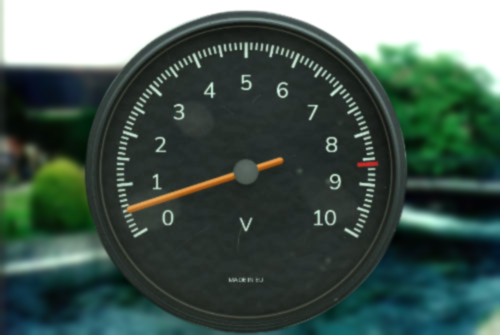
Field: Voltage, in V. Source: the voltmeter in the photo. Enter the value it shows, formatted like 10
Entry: 0.5
